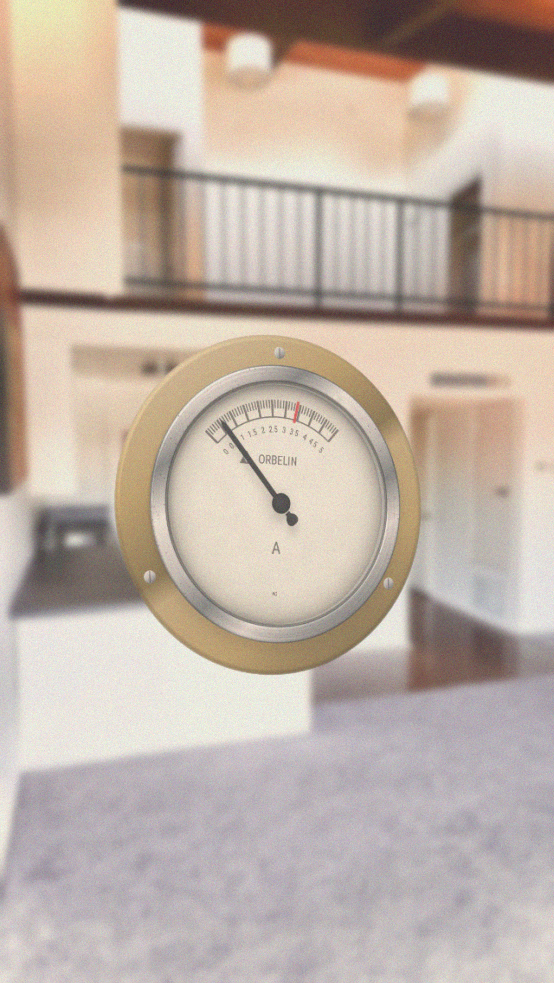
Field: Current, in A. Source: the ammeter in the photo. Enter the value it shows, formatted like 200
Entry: 0.5
